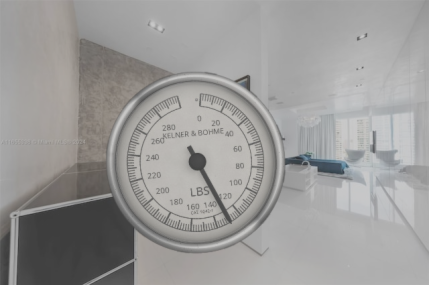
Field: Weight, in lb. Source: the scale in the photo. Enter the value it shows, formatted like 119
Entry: 130
